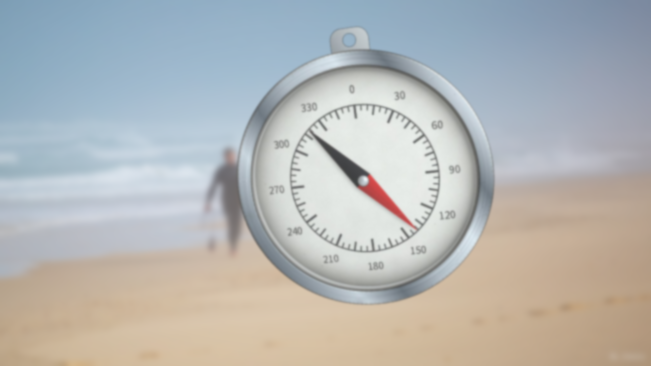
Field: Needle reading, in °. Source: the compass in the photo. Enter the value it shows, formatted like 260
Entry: 140
